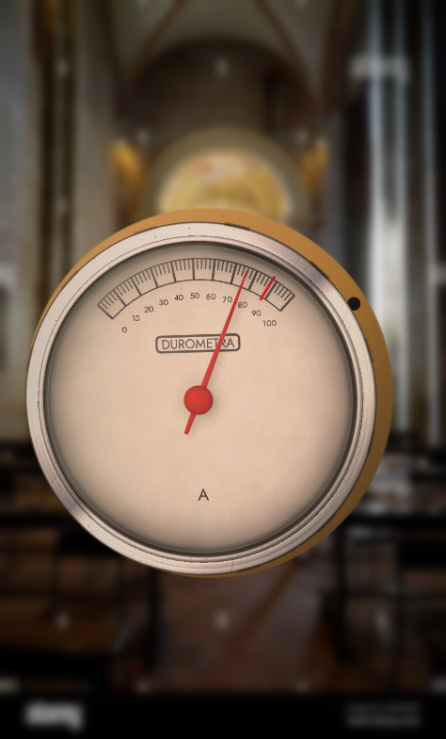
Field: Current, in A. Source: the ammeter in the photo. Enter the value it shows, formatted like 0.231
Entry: 76
